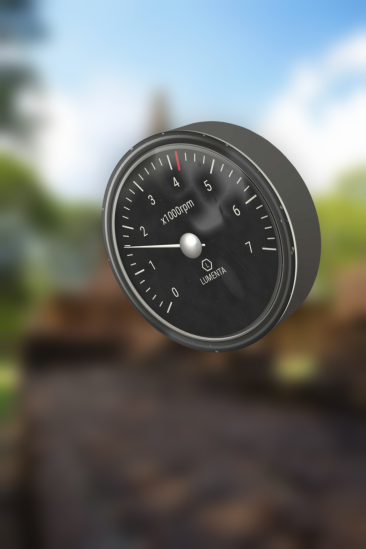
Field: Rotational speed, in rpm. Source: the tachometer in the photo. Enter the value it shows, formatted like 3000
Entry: 1600
